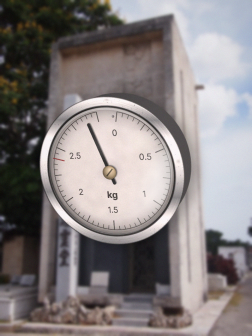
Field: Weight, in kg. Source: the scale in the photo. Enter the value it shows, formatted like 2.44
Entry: 2.9
